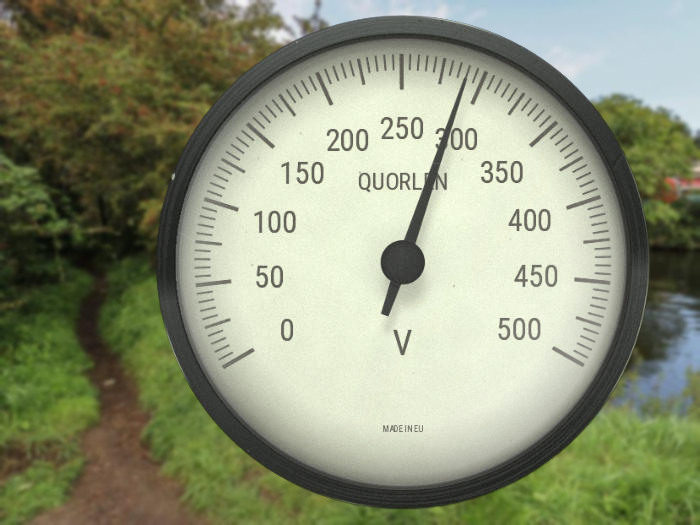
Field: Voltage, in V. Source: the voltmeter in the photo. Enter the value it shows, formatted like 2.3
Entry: 290
